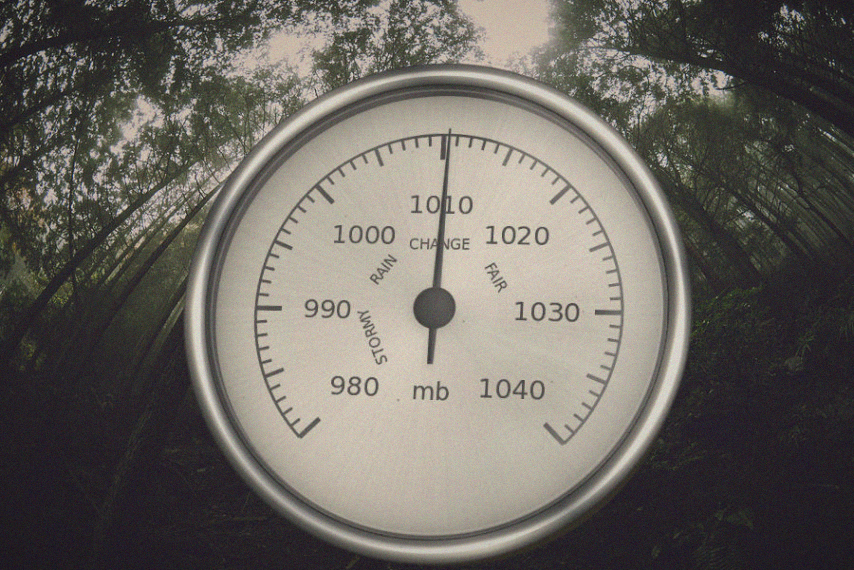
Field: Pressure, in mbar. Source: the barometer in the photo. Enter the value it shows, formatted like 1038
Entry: 1010.5
